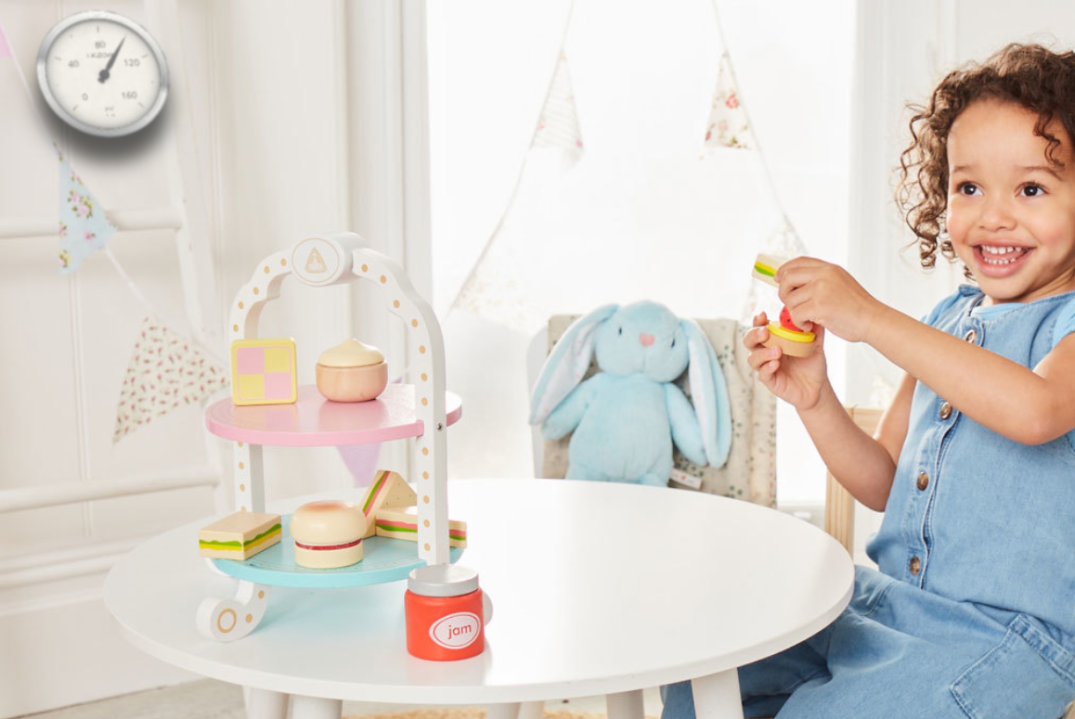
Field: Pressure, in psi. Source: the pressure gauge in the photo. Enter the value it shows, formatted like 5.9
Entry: 100
